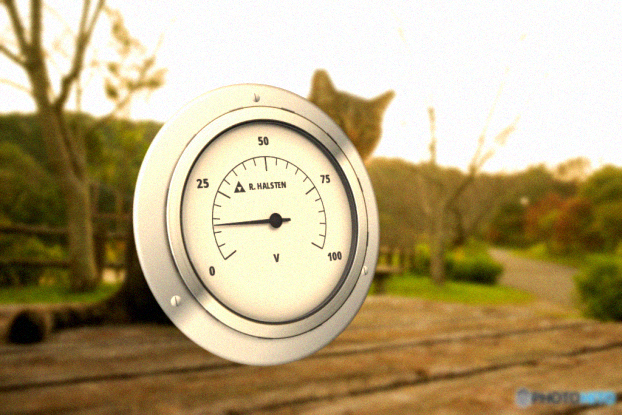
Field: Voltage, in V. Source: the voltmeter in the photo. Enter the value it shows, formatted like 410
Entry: 12.5
